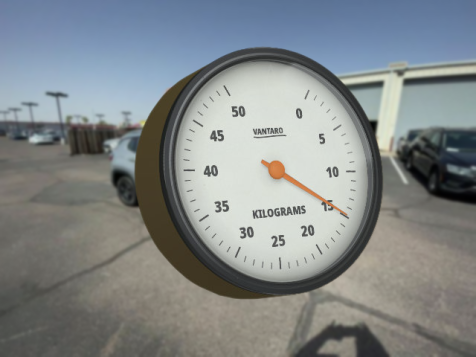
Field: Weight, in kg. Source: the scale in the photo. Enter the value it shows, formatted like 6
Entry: 15
